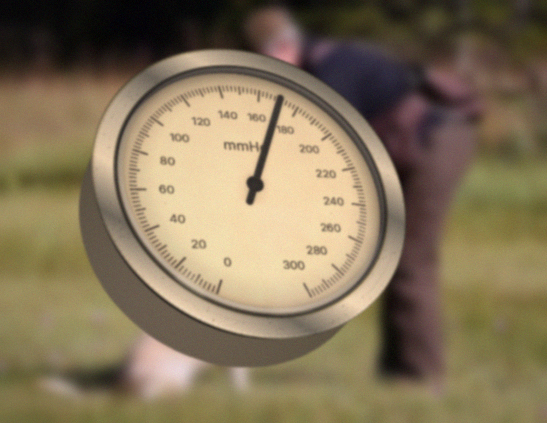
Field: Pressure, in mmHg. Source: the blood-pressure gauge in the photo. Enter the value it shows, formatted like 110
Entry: 170
